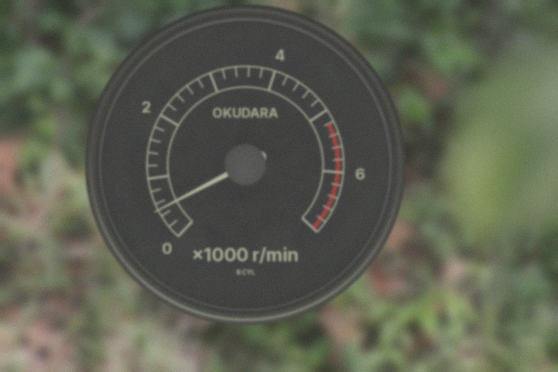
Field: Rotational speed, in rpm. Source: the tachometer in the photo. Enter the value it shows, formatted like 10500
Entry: 500
